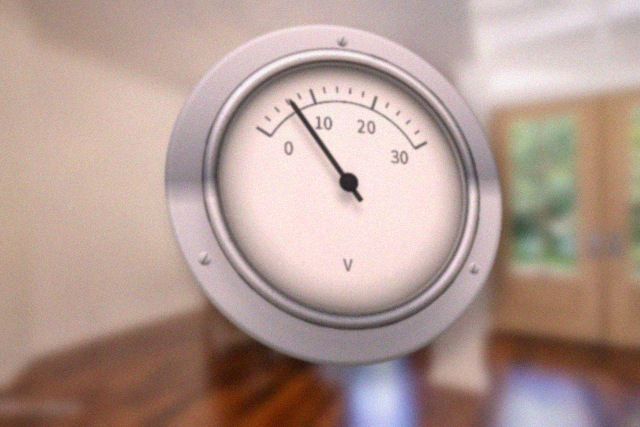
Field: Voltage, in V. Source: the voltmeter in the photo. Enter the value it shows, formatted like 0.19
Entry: 6
